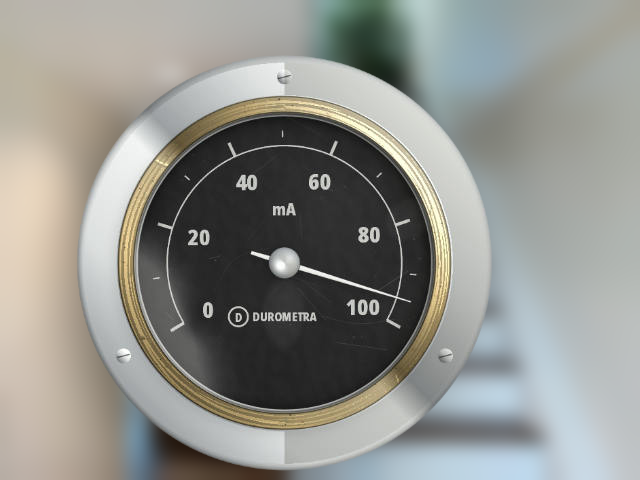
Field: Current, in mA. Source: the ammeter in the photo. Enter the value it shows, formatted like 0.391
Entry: 95
